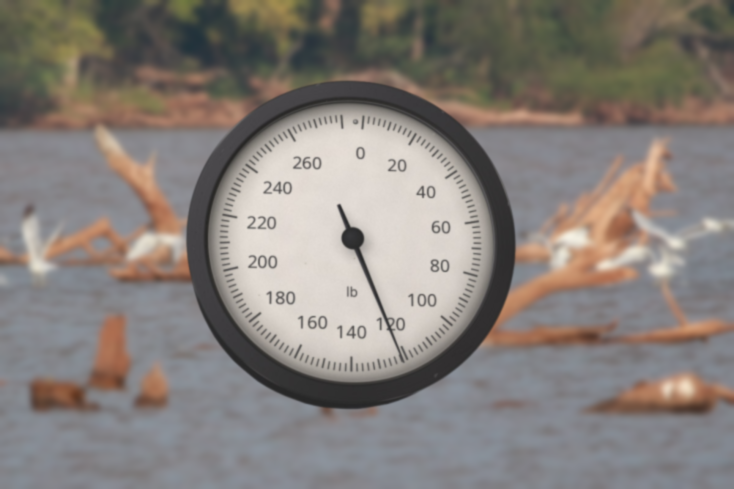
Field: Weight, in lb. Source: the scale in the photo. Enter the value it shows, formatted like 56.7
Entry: 122
